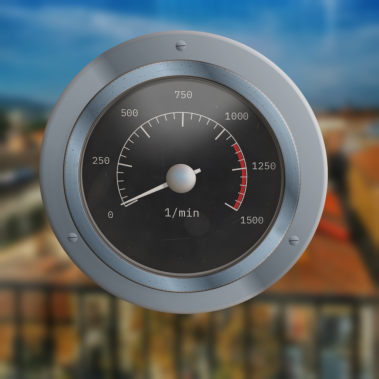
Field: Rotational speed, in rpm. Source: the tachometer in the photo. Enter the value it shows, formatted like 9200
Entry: 25
